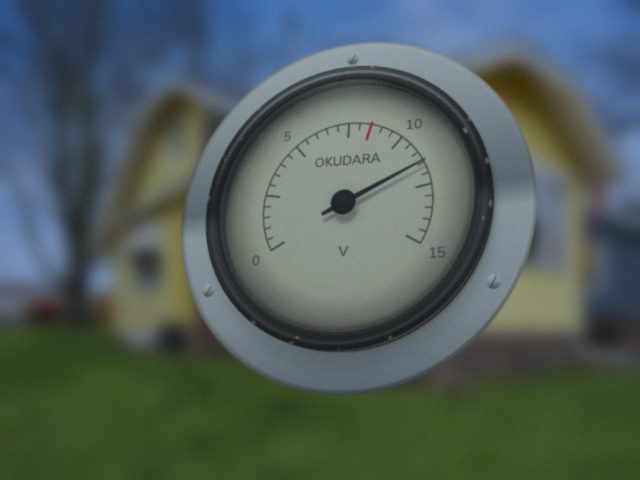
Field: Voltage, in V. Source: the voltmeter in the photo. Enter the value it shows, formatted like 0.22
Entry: 11.5
